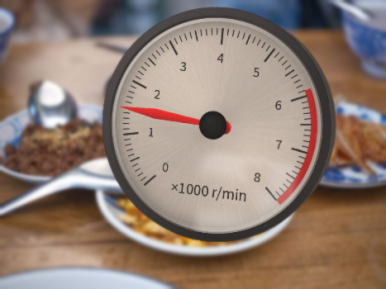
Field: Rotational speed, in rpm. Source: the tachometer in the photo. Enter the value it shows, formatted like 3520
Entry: 1500
